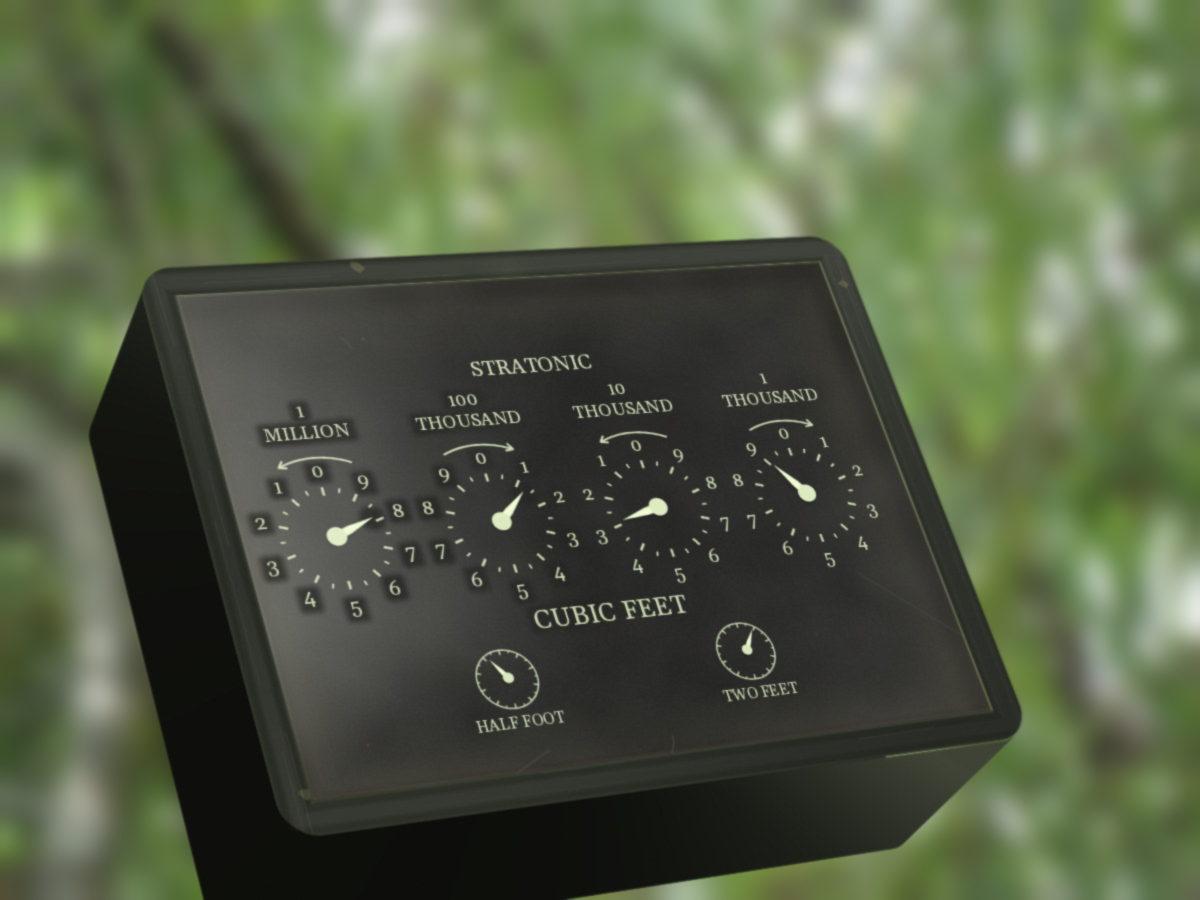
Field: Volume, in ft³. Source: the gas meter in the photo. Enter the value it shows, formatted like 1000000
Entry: 812900
